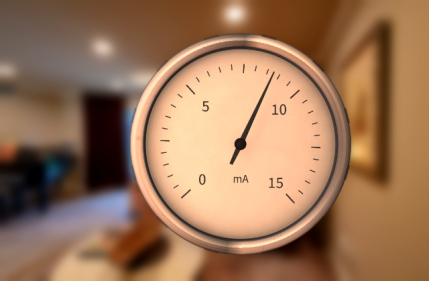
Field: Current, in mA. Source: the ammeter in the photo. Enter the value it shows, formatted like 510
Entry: 8.75
